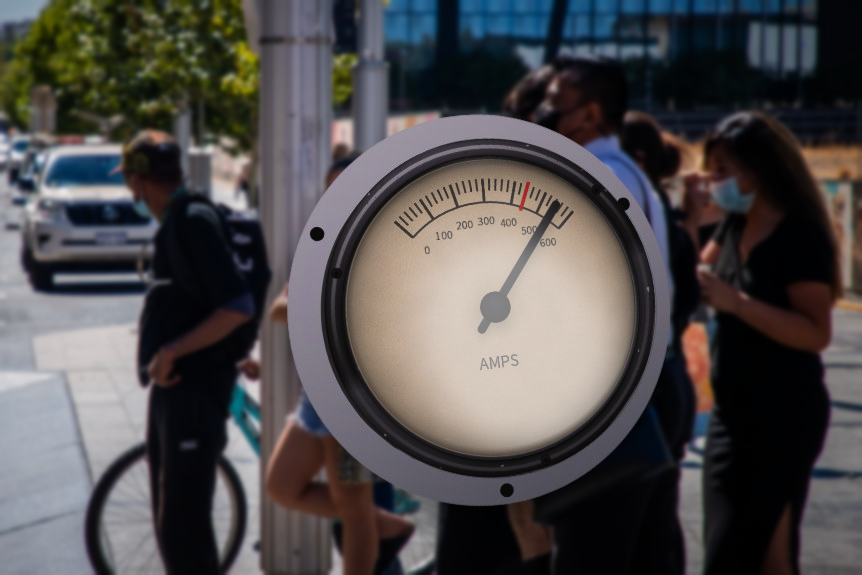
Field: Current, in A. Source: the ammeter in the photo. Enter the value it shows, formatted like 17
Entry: 540
